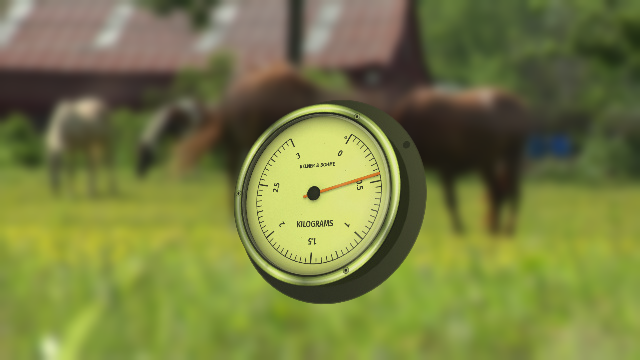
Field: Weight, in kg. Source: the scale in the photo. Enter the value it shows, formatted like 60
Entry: 0.45
